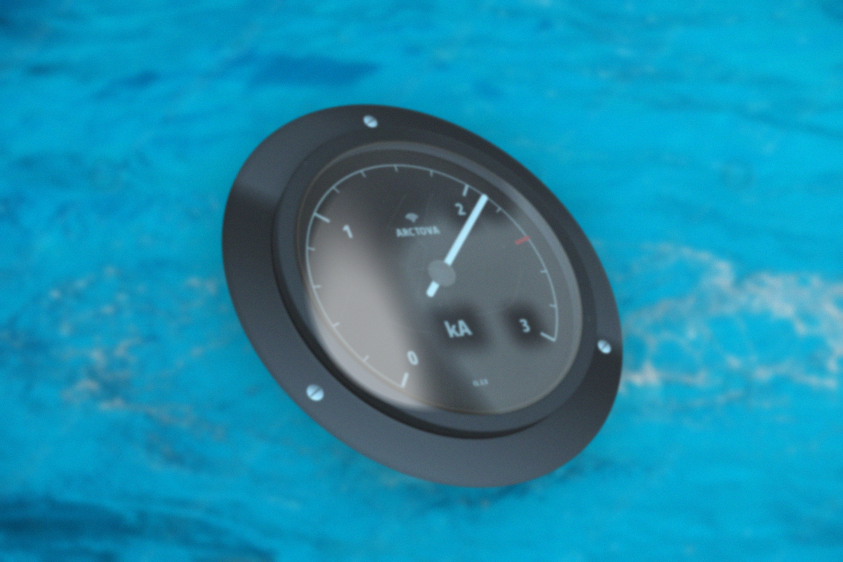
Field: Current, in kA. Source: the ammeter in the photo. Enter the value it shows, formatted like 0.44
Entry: 2.1
